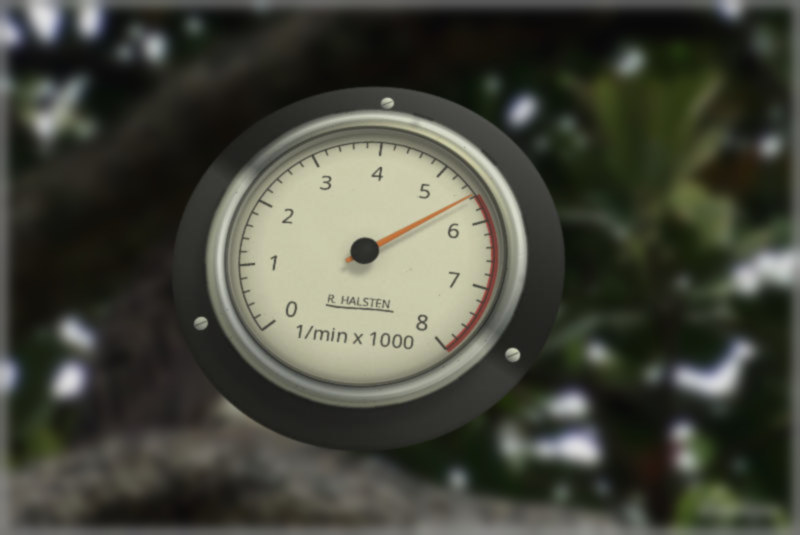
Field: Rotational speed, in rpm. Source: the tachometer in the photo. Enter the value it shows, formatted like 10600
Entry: 5600
